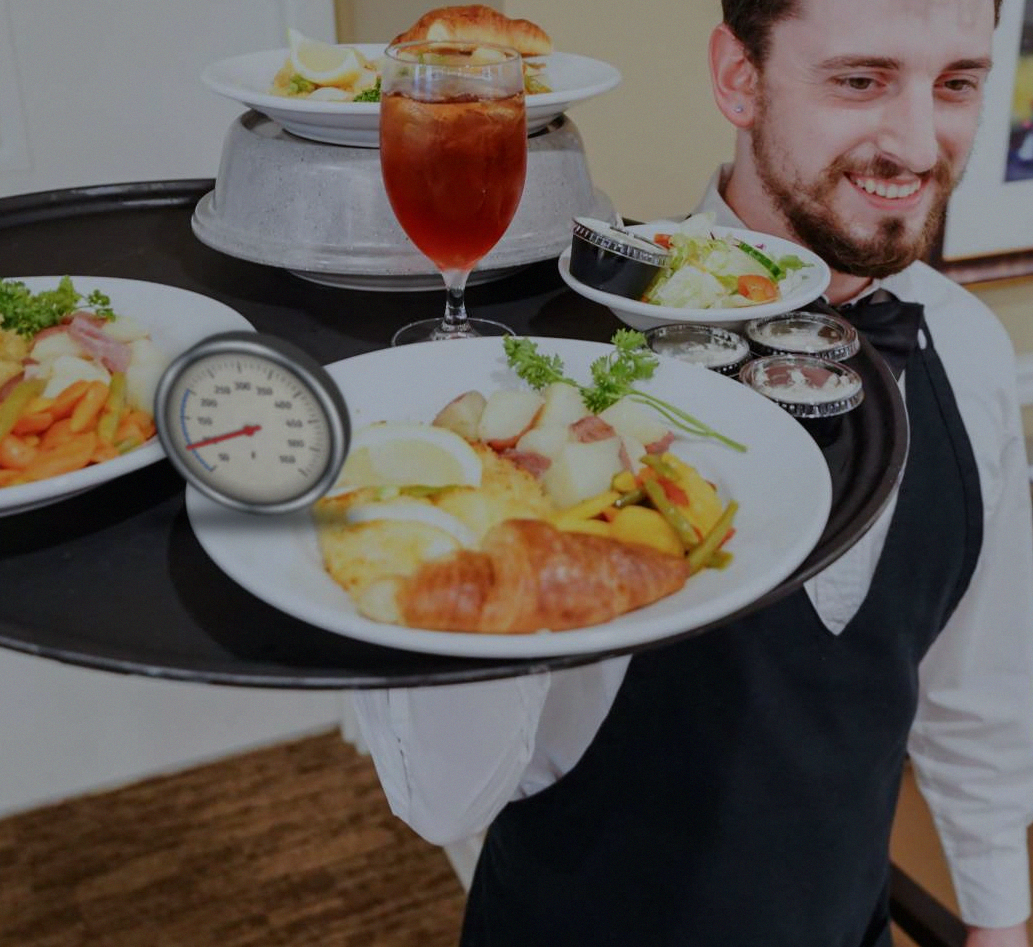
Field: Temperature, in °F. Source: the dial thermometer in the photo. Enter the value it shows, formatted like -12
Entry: 100
